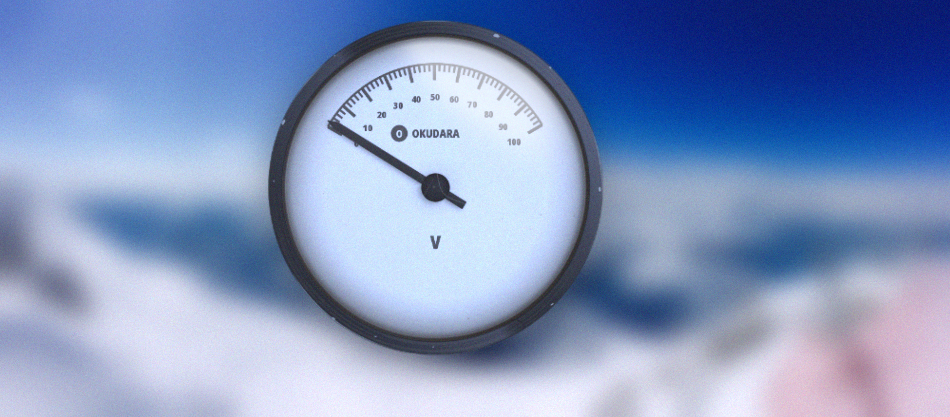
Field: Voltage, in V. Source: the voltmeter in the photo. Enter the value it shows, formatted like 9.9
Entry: 2
